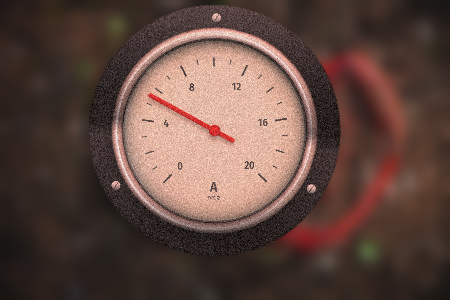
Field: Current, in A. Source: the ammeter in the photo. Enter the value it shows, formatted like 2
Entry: 5.5
